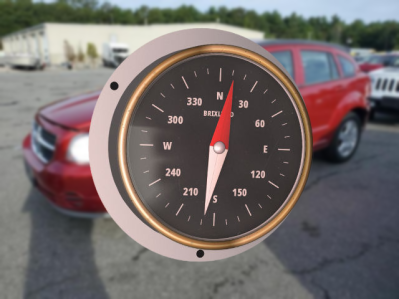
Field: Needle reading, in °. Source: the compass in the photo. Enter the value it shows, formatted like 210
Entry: 10
